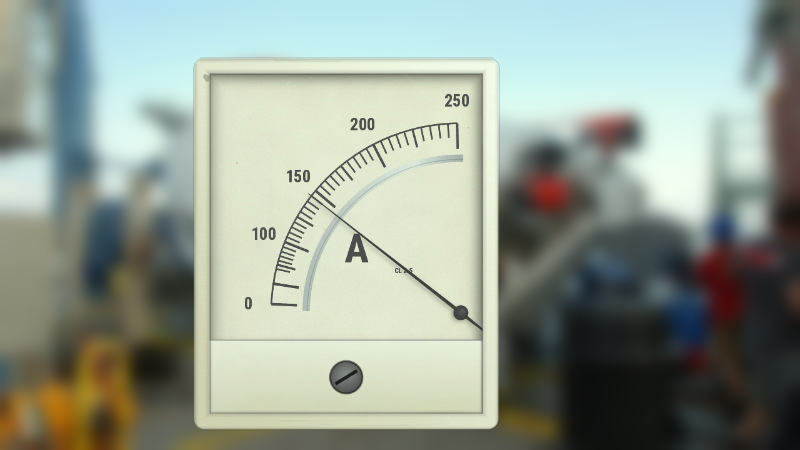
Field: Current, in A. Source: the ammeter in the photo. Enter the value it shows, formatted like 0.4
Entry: 145
